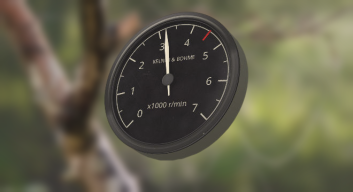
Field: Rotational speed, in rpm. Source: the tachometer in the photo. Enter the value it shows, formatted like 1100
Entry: 3250
